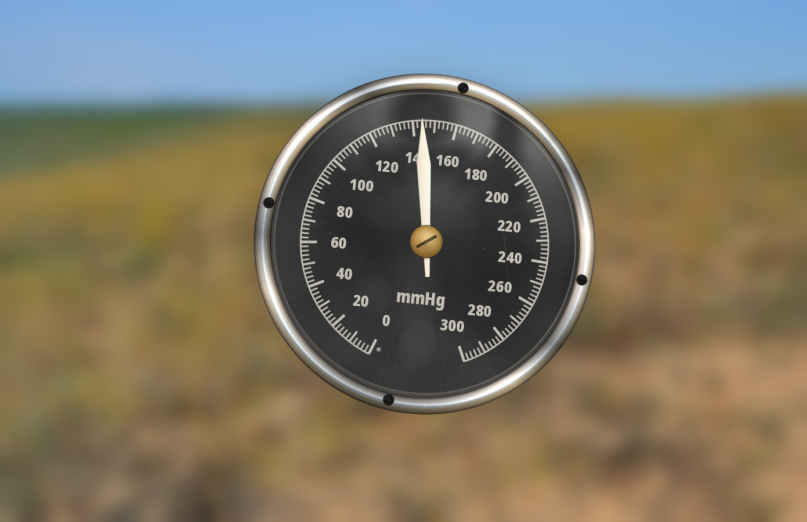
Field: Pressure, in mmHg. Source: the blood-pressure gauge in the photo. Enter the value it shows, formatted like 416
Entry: 144
